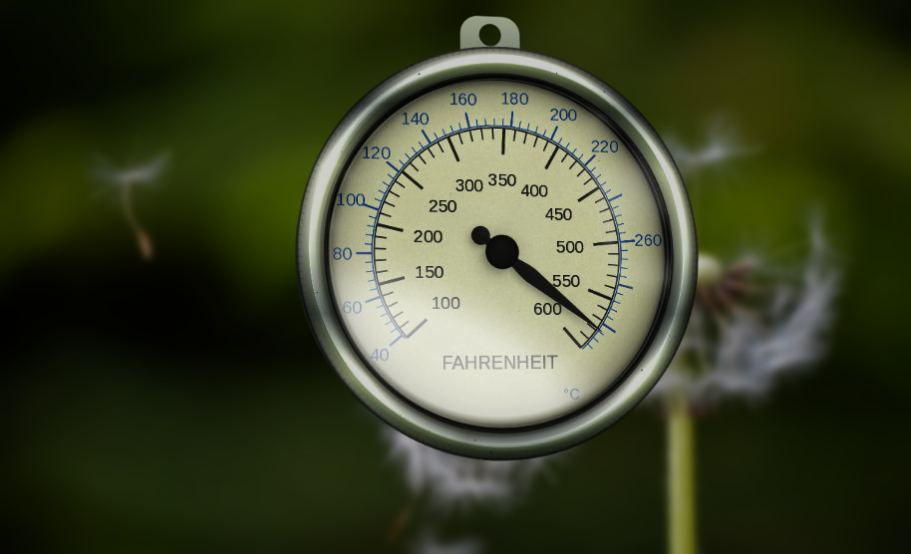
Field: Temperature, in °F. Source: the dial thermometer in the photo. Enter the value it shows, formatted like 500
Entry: 580
